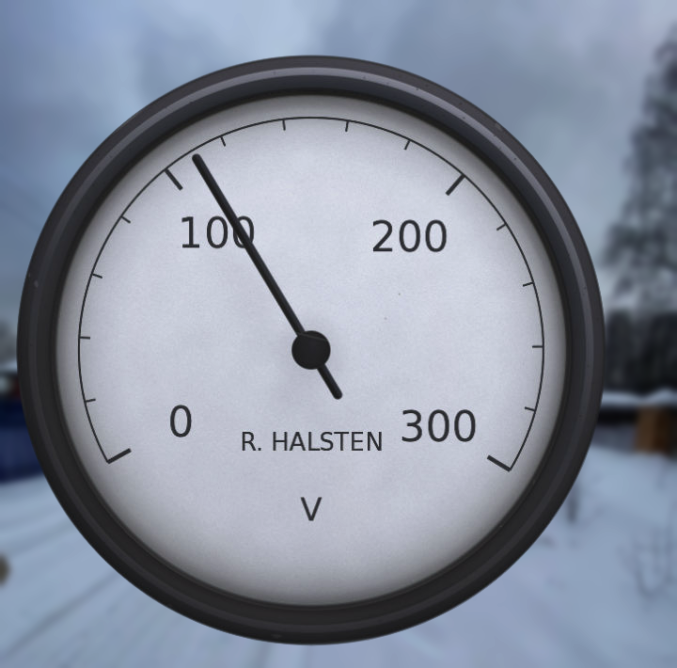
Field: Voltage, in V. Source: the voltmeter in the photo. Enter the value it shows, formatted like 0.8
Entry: 110
